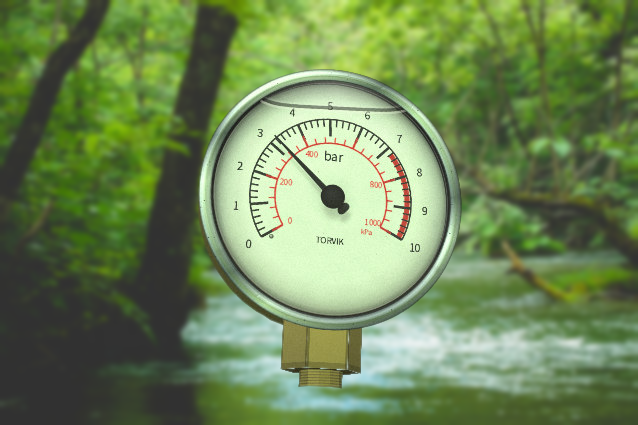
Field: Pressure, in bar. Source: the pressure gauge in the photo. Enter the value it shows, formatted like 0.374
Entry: 3.2
